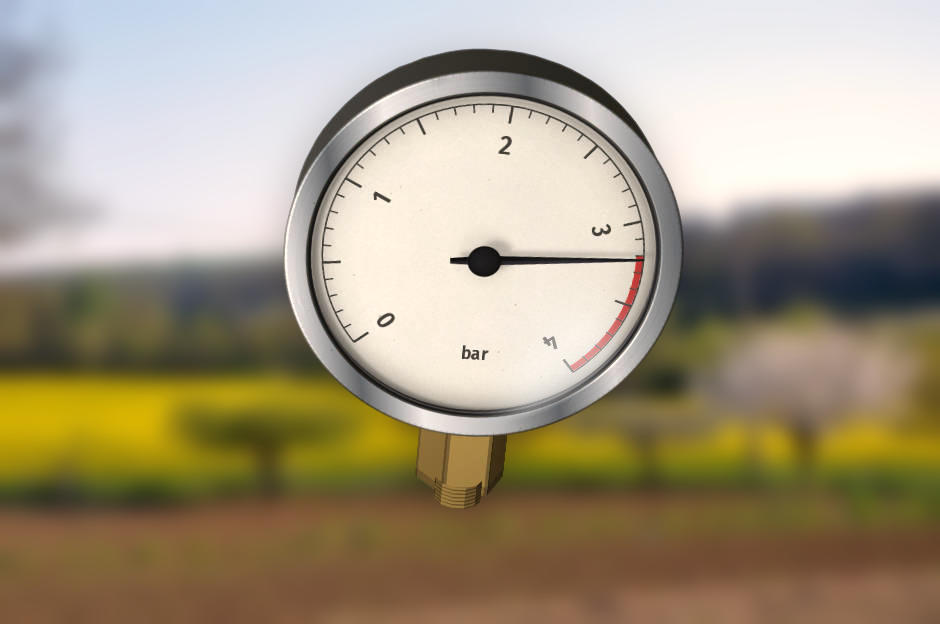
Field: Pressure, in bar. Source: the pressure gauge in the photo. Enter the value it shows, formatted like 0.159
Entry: 3.2
